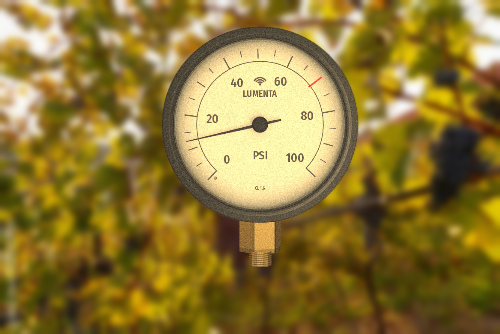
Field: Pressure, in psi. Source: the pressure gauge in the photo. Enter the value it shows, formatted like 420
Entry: 12.5
